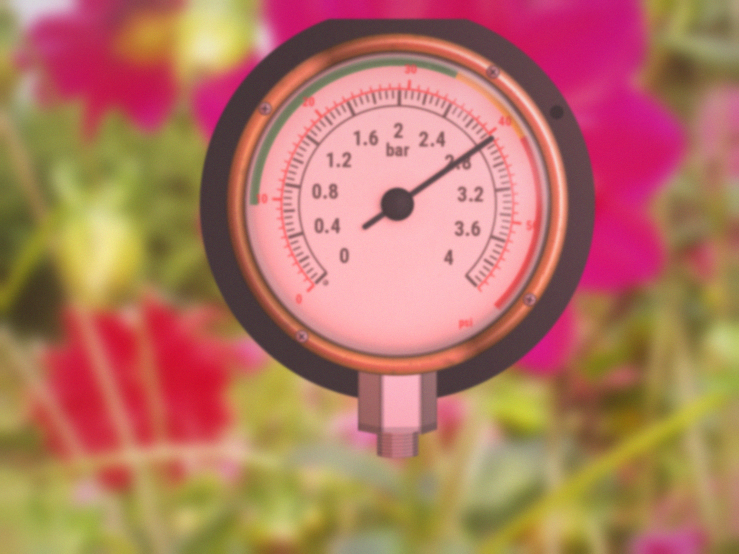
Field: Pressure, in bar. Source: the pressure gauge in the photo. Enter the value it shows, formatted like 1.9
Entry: 2.8
